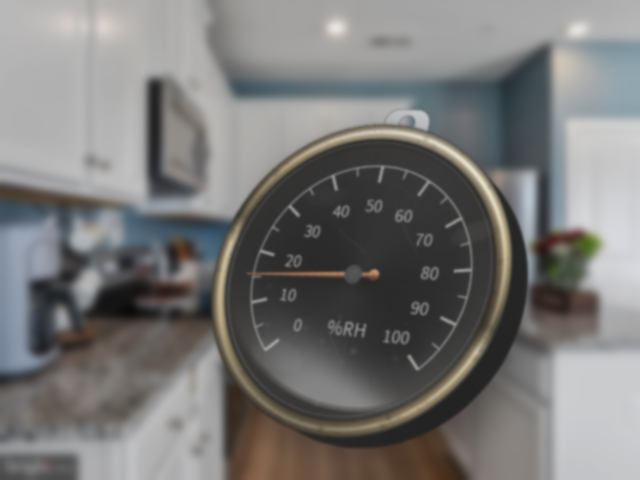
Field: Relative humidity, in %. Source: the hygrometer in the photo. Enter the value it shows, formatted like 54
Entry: 15
